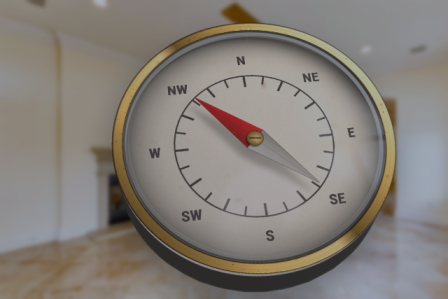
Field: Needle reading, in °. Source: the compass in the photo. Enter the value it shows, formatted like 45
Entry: 315
